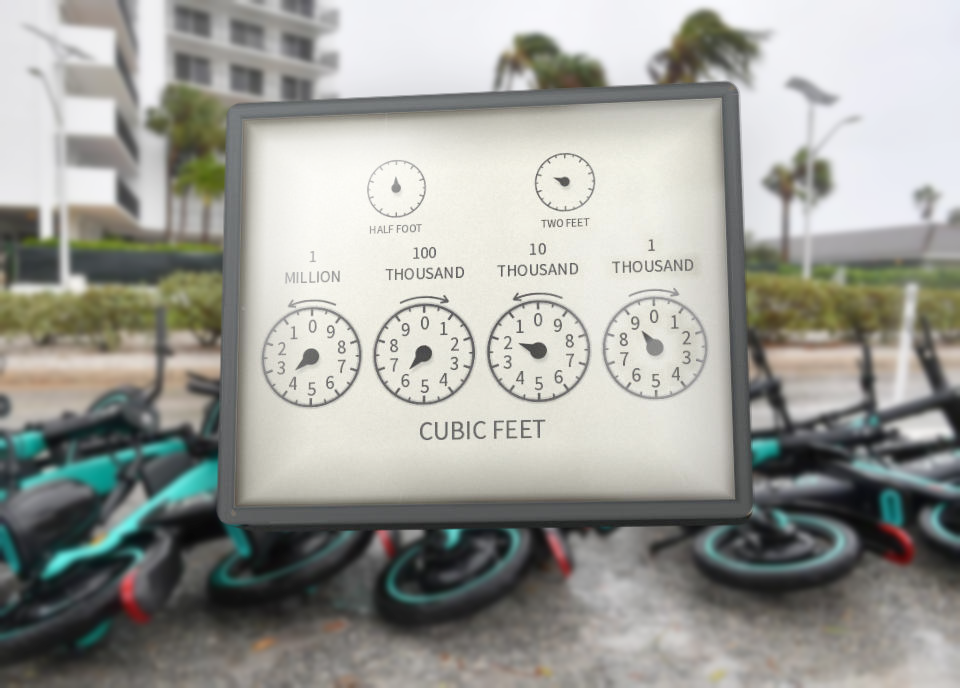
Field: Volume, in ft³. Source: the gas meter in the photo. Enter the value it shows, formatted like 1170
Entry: 361900
